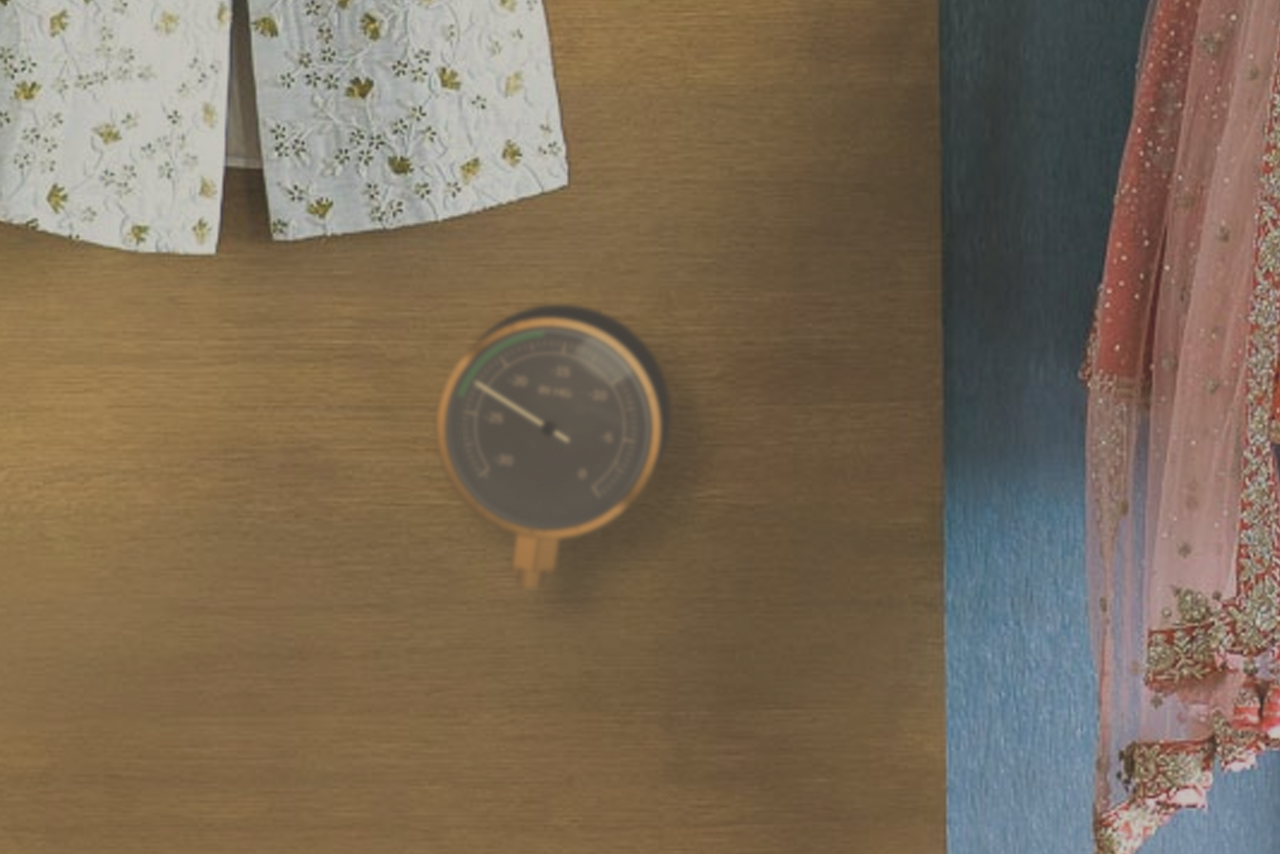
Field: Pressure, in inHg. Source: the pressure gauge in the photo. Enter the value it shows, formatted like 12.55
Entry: -22.5
